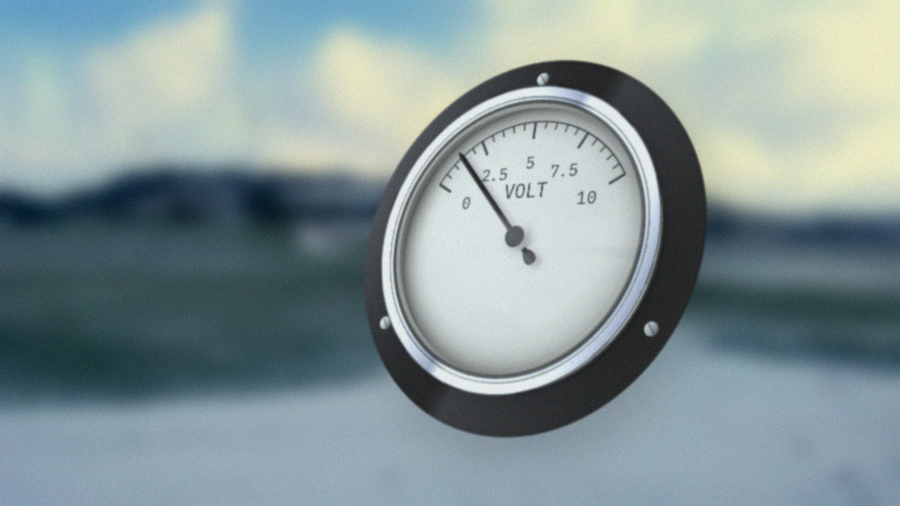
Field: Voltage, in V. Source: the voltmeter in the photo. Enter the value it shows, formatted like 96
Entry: 1.5
